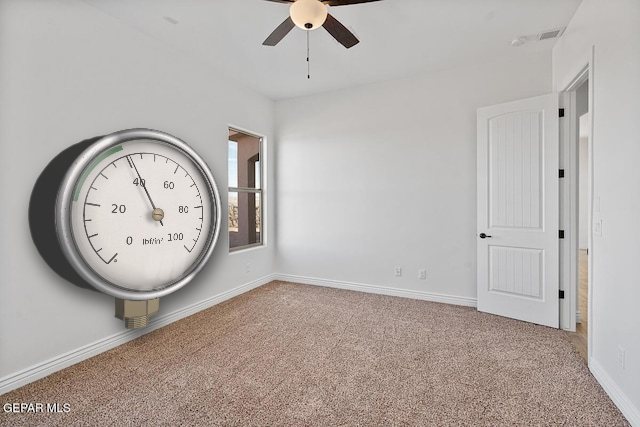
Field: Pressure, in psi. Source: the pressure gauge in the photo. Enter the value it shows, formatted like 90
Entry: 40
